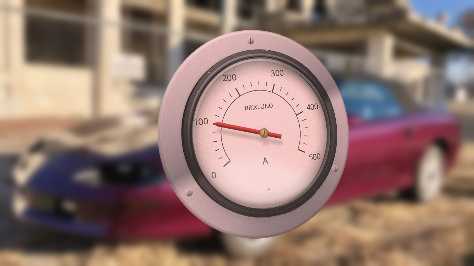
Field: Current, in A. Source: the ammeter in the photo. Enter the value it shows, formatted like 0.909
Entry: 100
